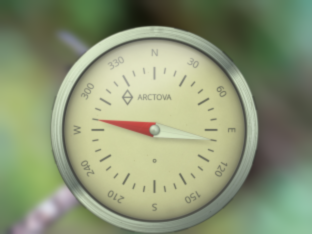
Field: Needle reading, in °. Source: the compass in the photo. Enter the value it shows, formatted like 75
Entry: 280
